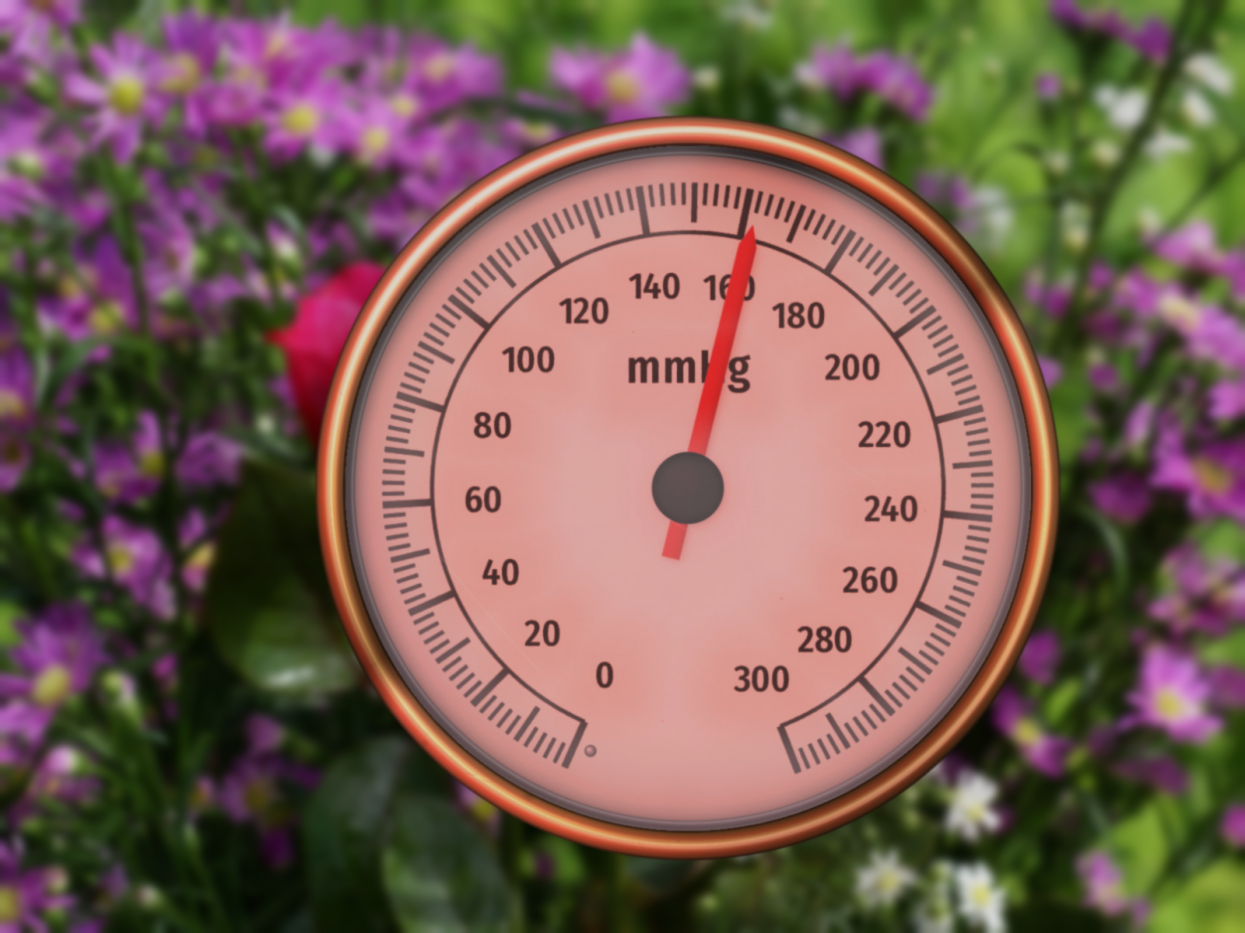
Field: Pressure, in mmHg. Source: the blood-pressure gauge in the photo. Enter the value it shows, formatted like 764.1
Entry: 162
